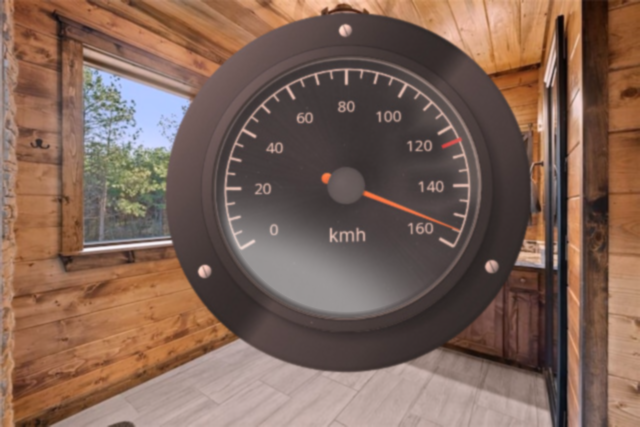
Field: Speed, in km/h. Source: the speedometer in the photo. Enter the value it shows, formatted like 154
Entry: 155
